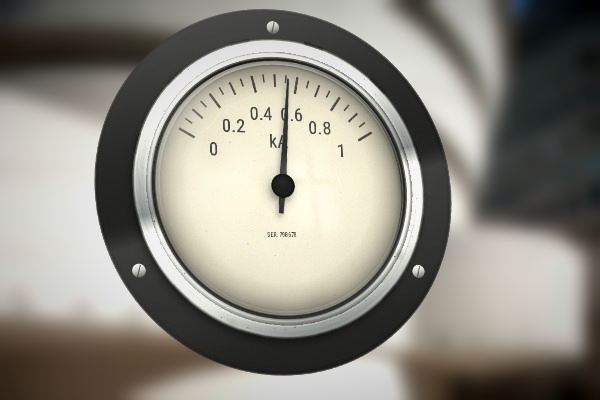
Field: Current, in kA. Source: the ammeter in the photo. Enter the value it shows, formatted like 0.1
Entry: 0.55
